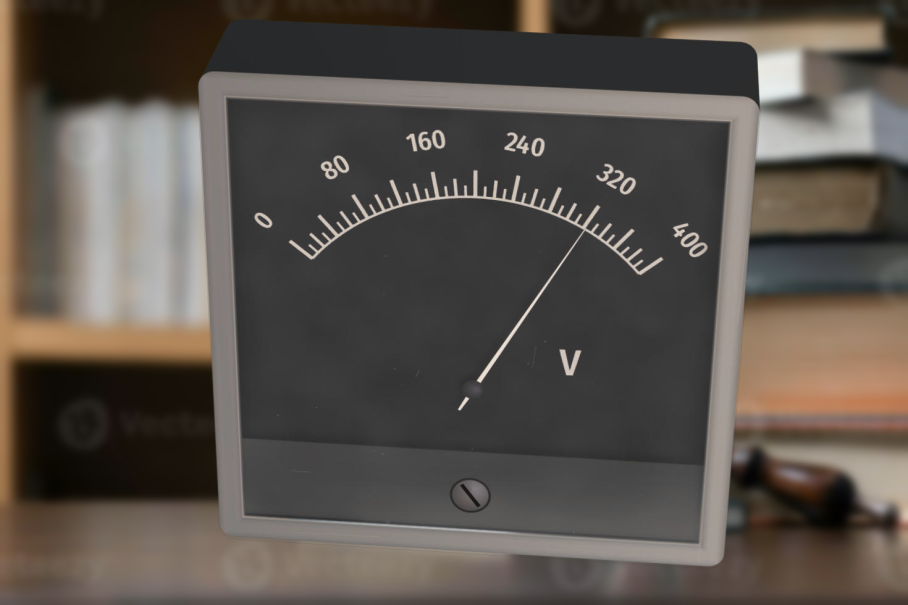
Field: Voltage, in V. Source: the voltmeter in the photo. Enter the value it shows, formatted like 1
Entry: 320
